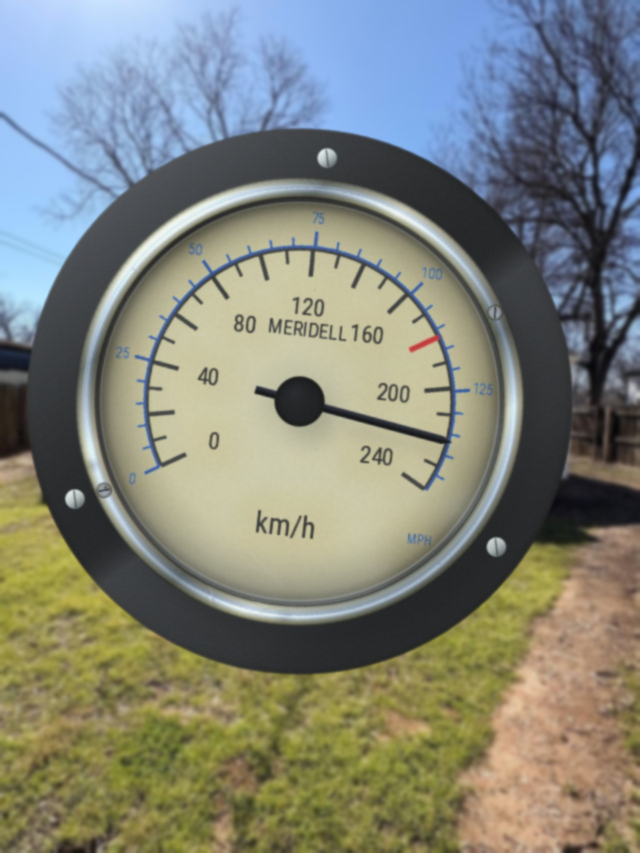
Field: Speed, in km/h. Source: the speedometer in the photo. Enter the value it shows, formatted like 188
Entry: 220
